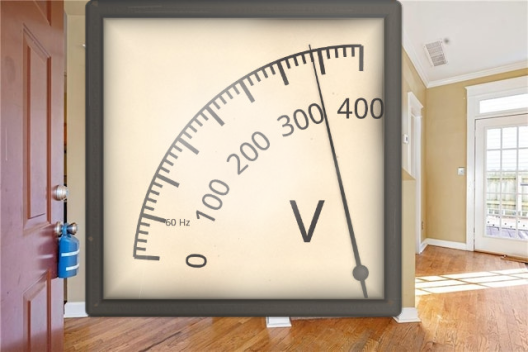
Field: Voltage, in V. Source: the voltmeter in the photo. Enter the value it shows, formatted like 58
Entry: 340
